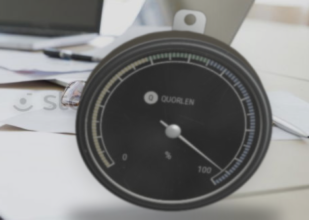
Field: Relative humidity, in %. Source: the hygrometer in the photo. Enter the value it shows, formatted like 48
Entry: 95
